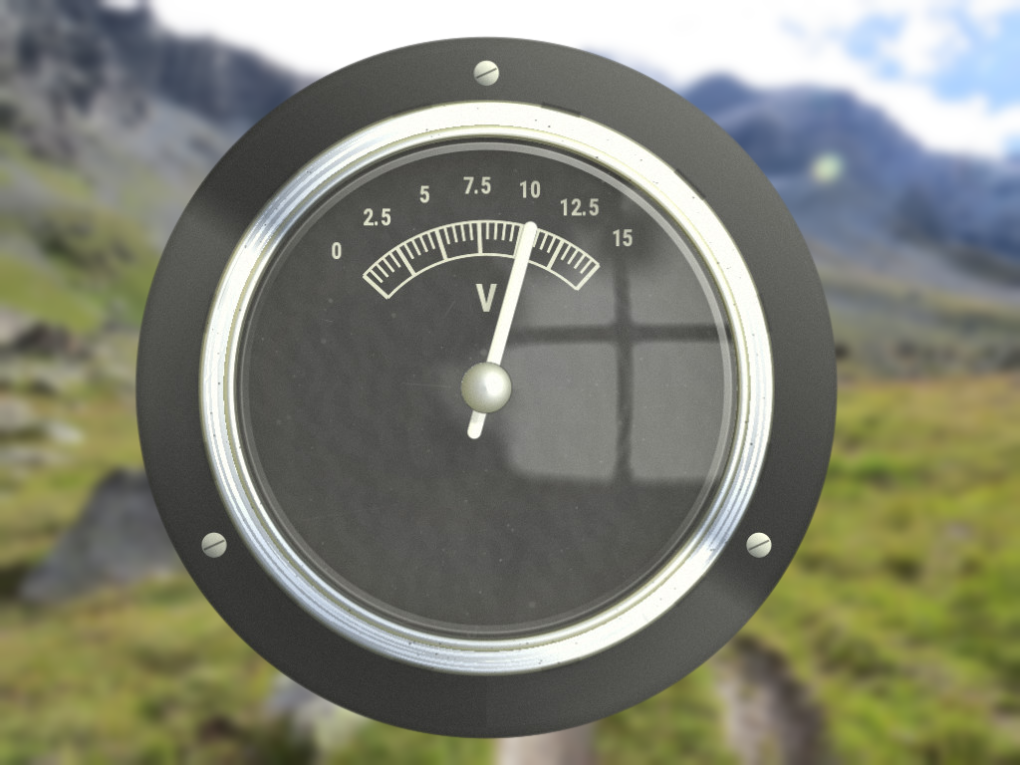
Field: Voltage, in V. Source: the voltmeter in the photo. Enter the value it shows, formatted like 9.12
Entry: 10.5
